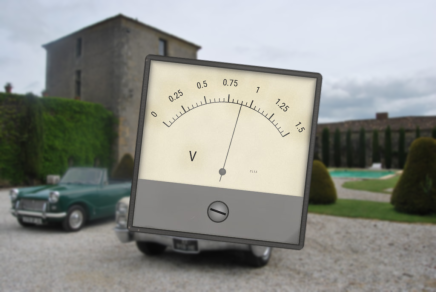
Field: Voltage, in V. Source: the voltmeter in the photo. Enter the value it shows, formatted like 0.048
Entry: 0.9
